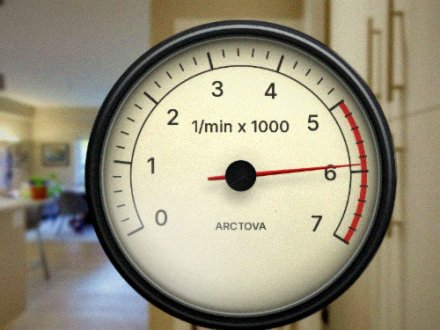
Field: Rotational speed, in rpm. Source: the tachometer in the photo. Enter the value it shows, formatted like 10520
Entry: 5900
